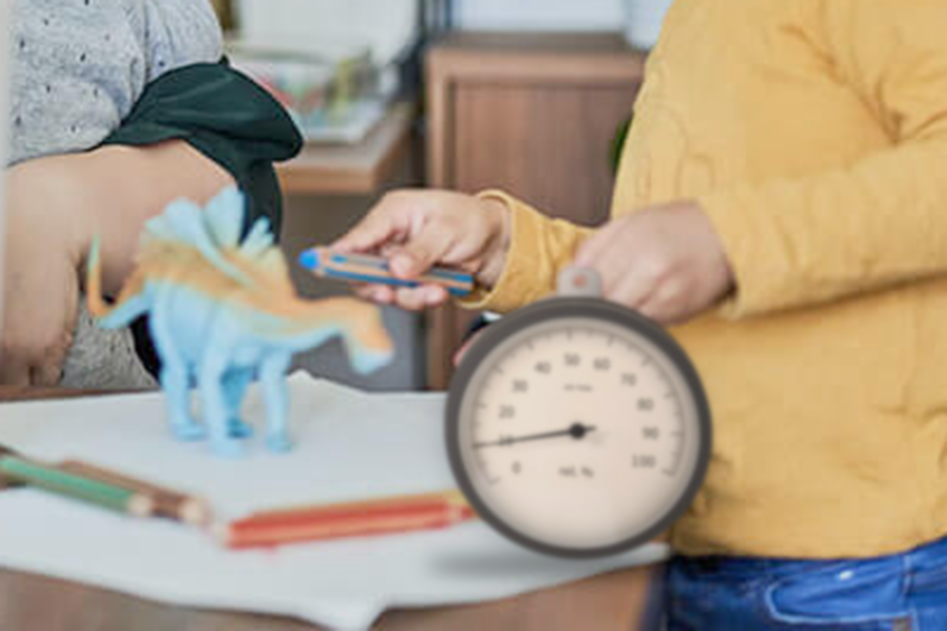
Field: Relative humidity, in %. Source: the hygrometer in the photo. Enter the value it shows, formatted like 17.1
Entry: 10
